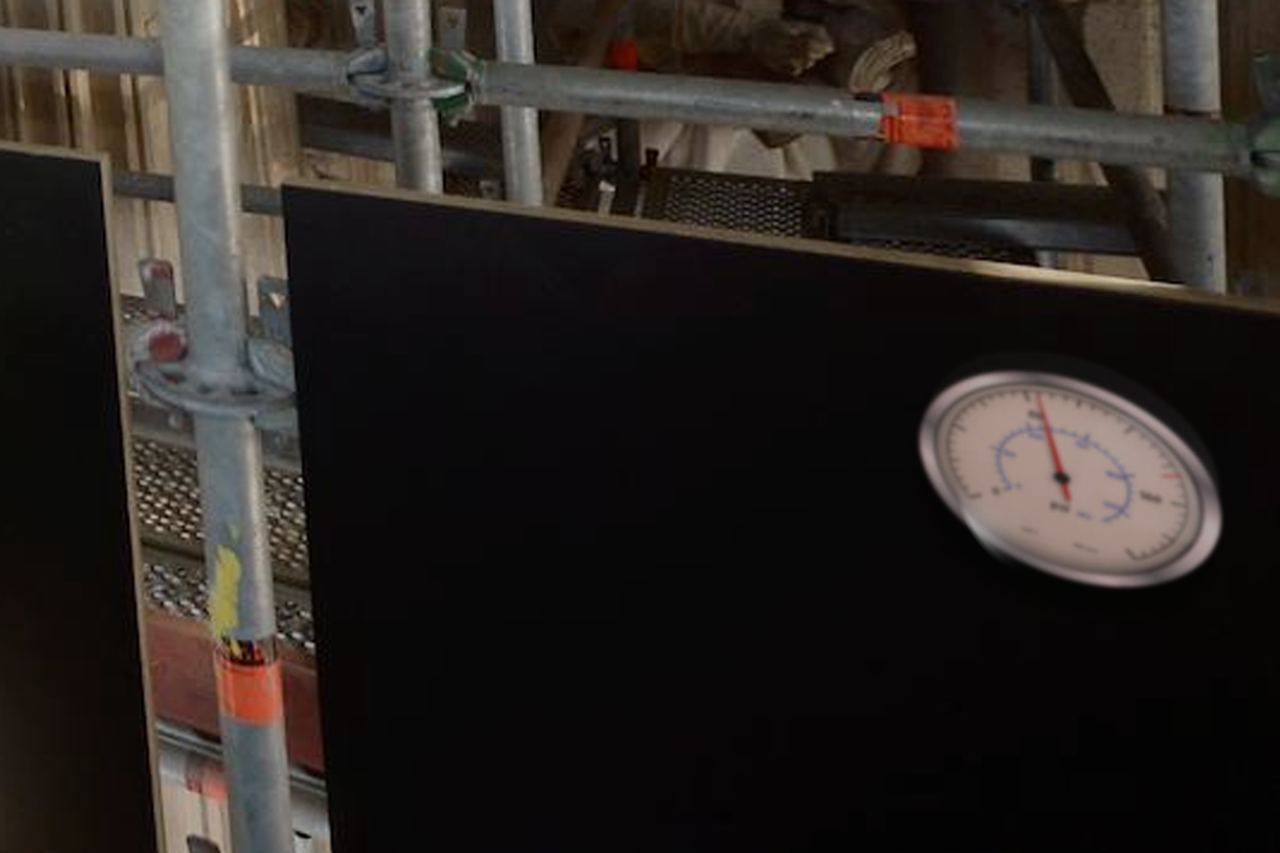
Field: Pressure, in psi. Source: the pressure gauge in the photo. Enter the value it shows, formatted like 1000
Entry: 85
